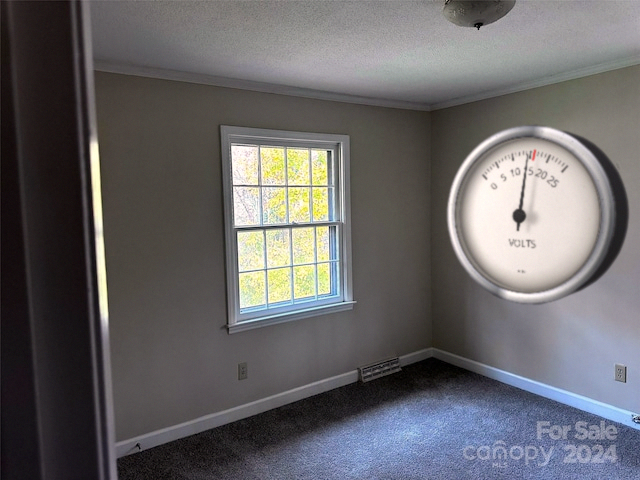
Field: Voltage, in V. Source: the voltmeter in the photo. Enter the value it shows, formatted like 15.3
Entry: 15
